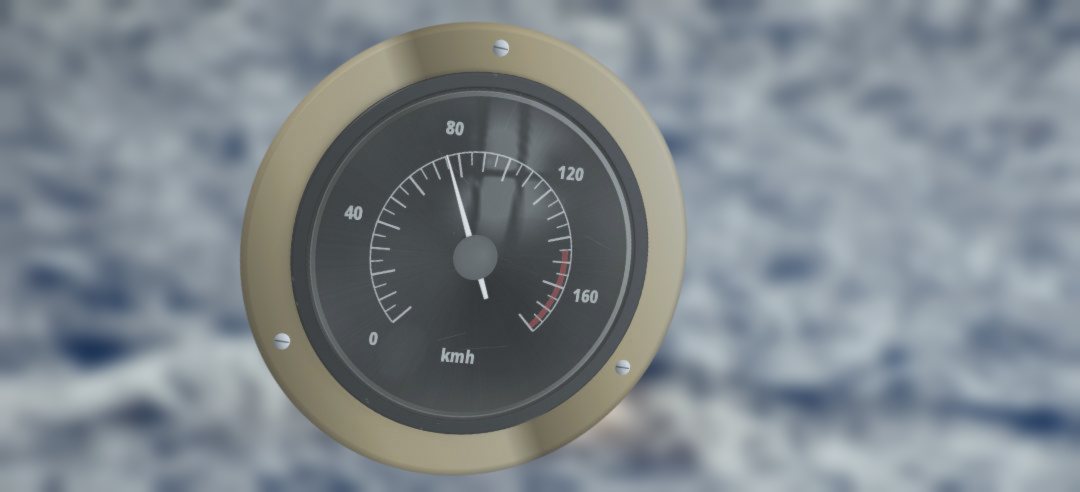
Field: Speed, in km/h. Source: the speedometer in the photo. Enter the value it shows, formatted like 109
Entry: 75
